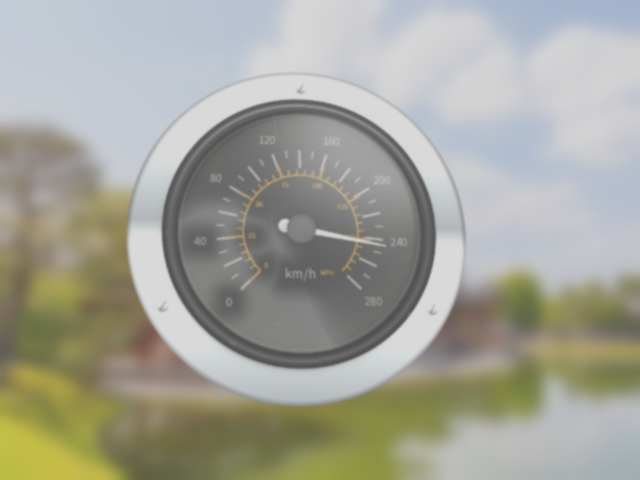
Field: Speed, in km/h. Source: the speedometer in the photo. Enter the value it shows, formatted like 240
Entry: 245
